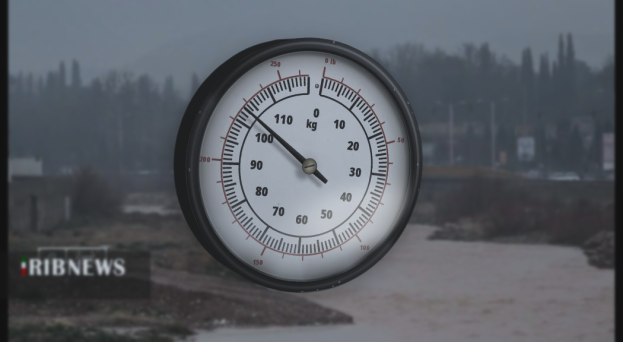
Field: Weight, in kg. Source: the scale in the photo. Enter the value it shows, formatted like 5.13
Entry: 103
